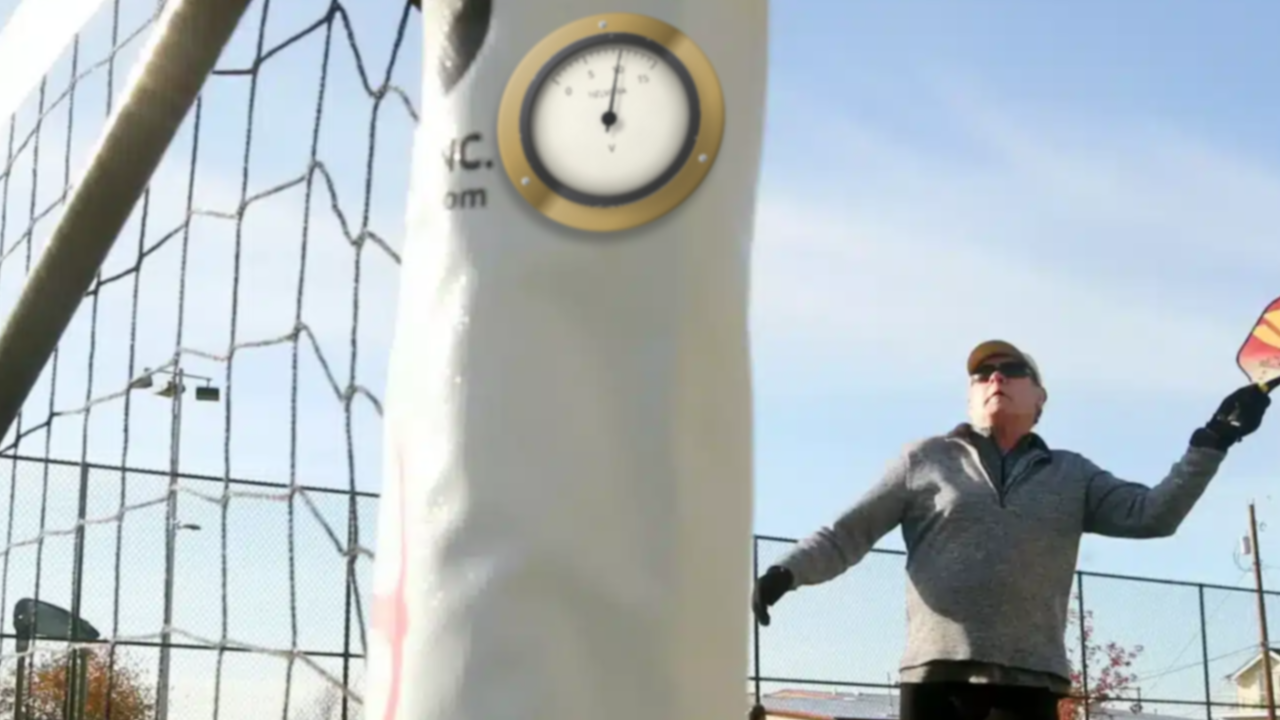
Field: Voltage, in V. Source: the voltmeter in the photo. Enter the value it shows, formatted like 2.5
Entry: 10
